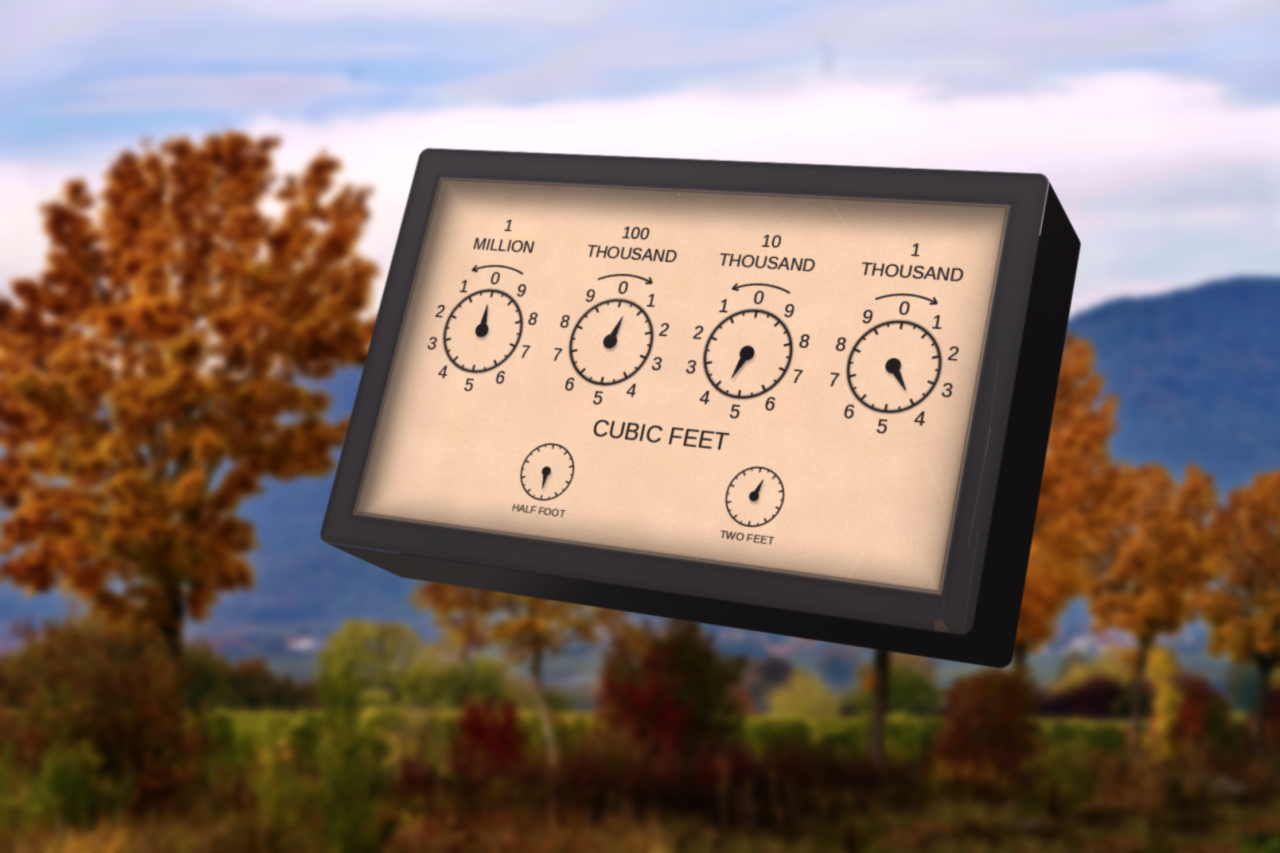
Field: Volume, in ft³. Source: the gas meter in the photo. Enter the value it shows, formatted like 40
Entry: 4400
